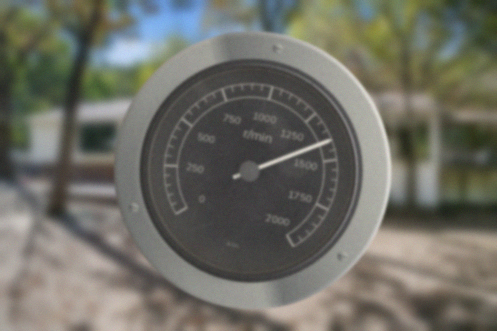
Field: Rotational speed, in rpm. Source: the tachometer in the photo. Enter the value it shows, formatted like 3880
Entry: 1400
